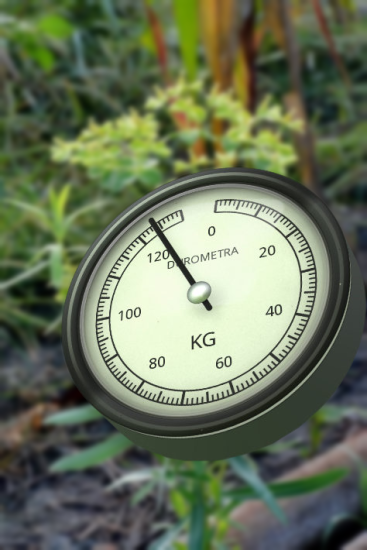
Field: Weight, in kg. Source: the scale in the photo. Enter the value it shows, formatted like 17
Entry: 124
